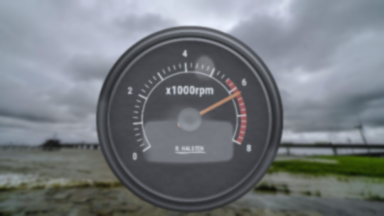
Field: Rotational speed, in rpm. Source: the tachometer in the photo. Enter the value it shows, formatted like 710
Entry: 6200
